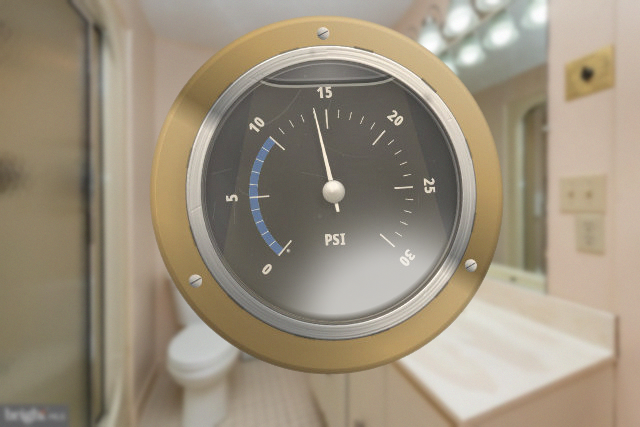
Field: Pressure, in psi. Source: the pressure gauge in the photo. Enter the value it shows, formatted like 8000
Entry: 14
